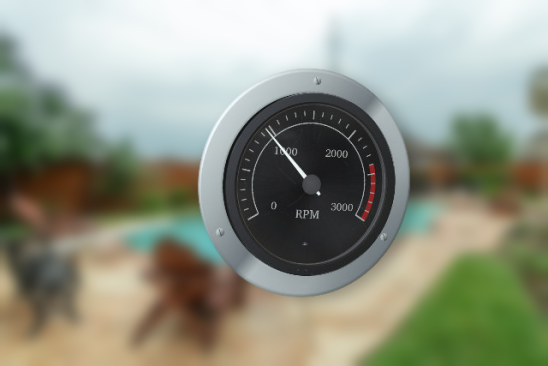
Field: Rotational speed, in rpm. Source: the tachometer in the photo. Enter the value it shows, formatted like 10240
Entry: 950
